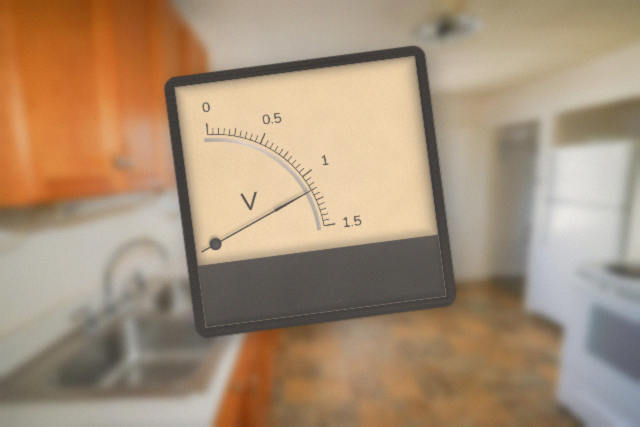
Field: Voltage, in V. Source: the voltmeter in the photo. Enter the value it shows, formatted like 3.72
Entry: 1.15
